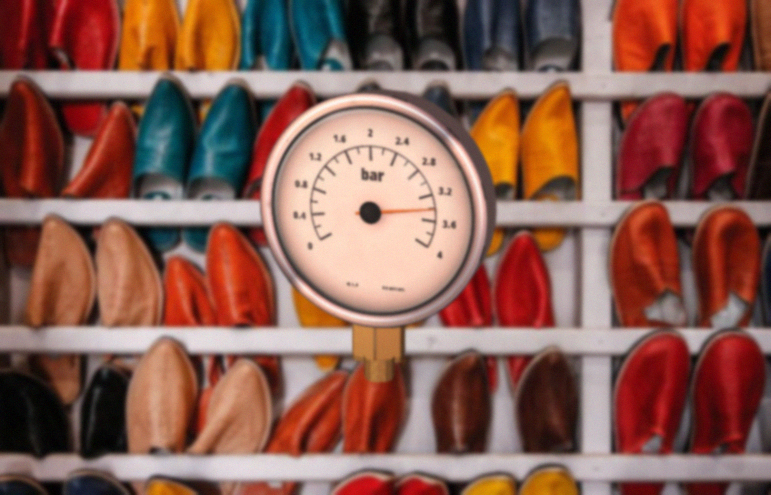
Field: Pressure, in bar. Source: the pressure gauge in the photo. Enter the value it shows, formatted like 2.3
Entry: 3.4
